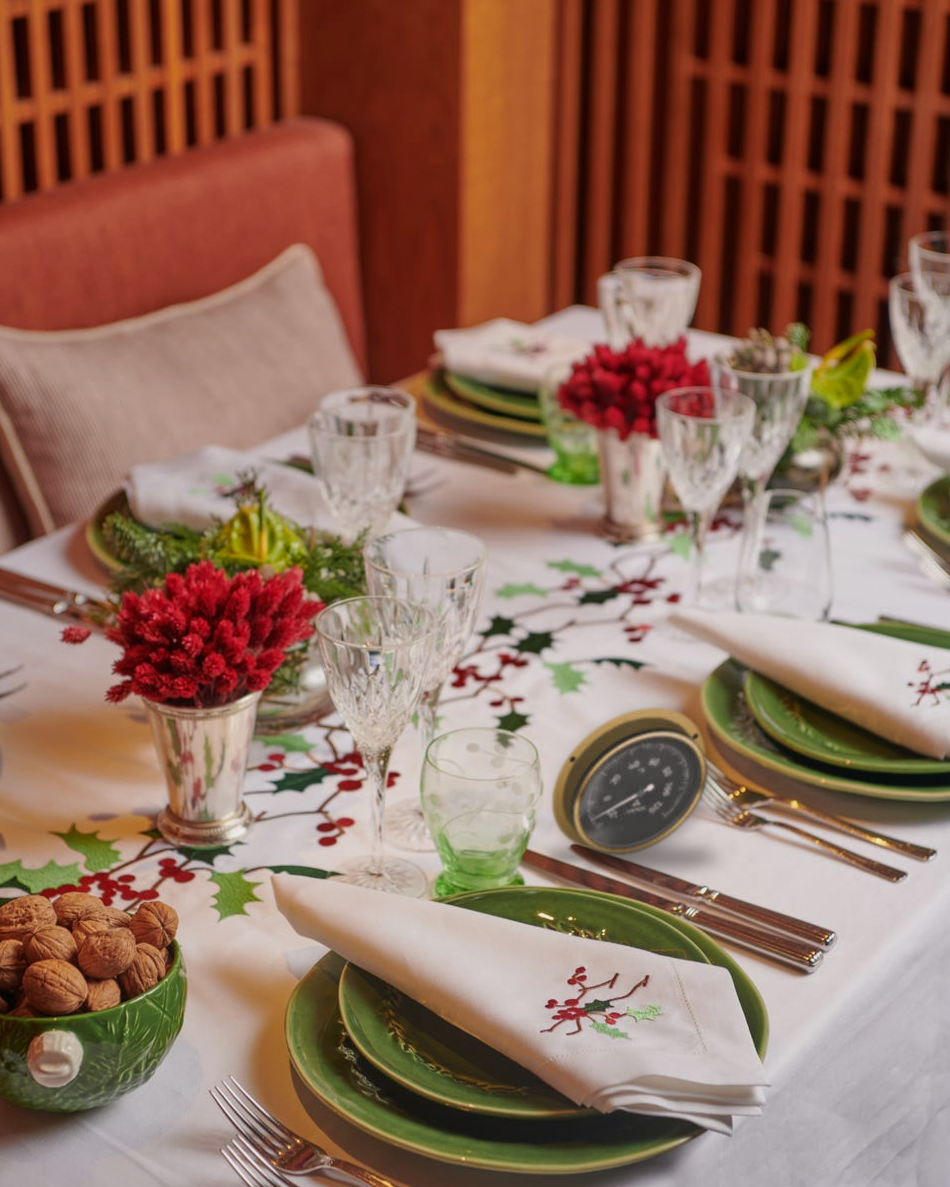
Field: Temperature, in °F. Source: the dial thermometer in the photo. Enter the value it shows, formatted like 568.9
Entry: -10
